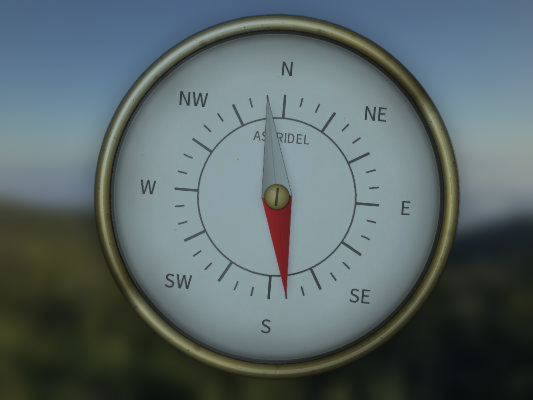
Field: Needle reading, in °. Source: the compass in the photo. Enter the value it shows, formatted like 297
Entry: 170
